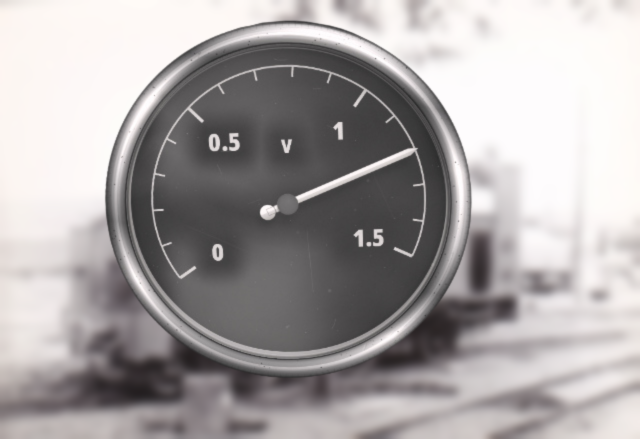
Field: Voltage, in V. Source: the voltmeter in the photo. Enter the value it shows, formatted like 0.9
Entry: 1.2
